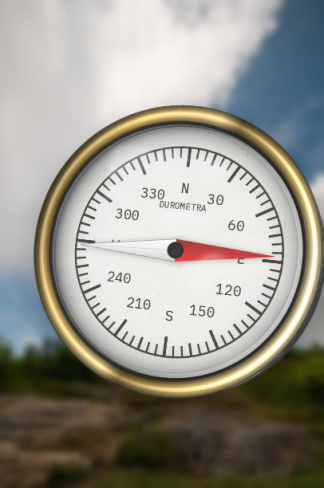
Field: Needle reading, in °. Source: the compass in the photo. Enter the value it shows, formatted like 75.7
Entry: 87.5
